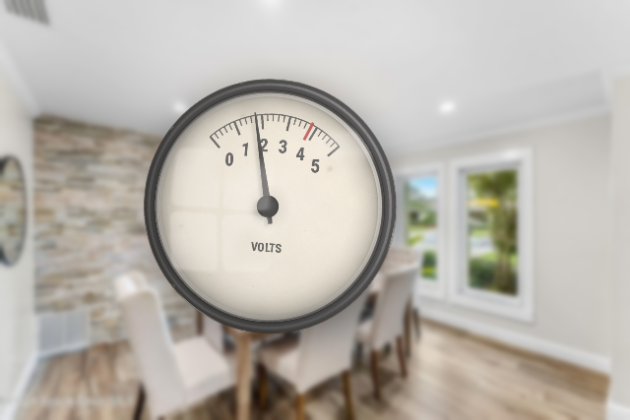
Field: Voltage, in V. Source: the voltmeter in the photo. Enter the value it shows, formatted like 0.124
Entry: 1.8
